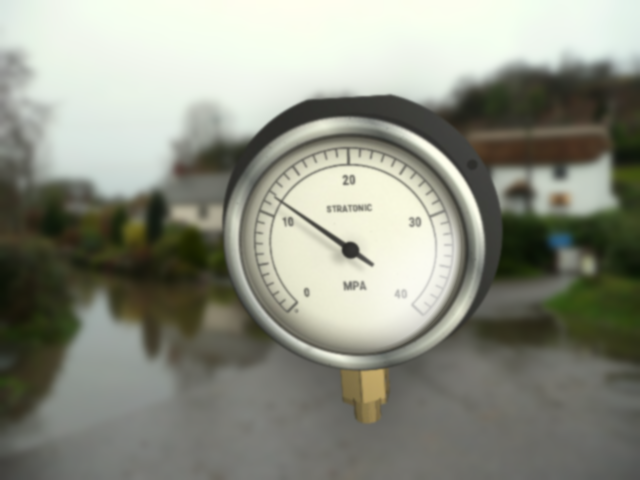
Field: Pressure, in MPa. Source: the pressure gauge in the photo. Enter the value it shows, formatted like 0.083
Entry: 12
